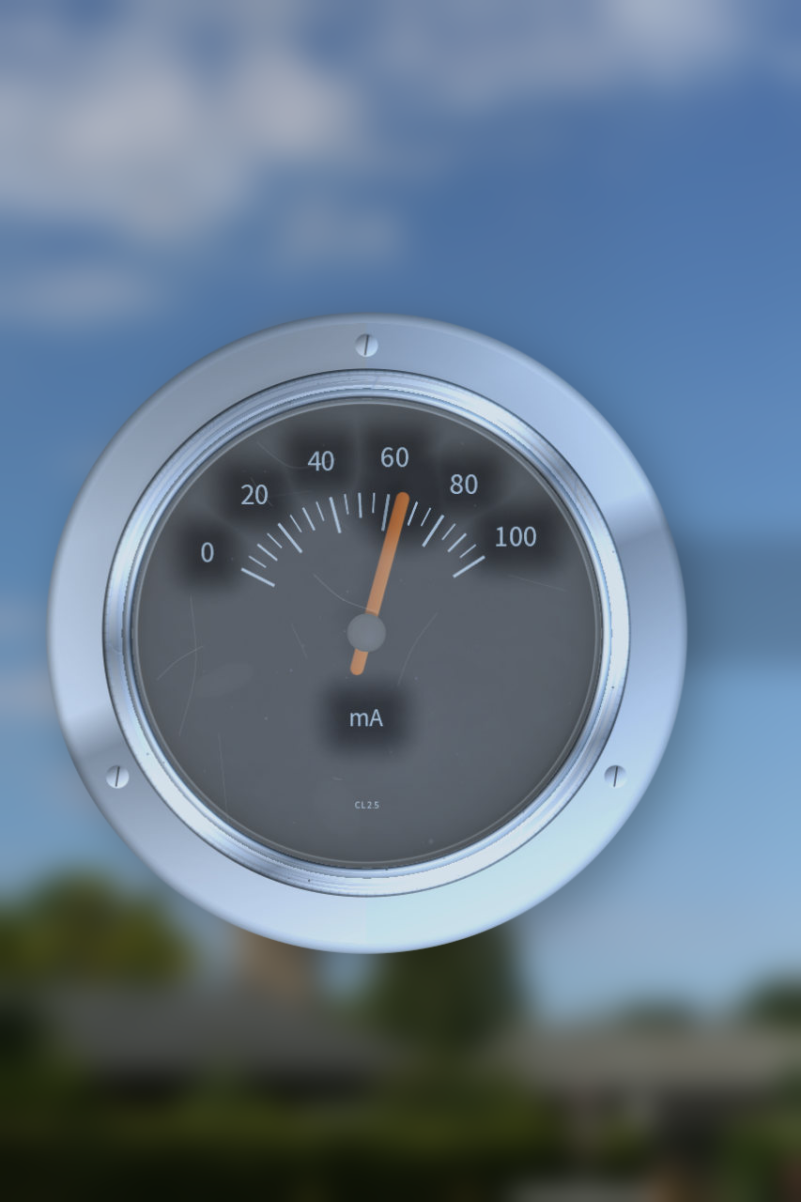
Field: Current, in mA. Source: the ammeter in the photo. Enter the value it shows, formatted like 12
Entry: 65
